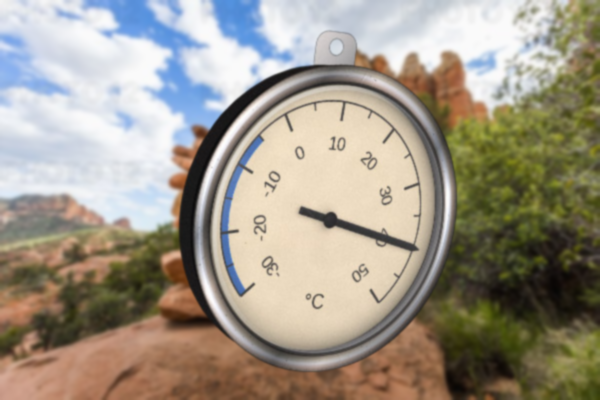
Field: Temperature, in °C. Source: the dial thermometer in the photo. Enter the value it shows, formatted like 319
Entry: 40
